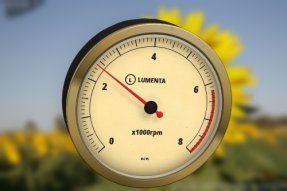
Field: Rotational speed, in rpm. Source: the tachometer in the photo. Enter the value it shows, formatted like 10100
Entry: 2400
